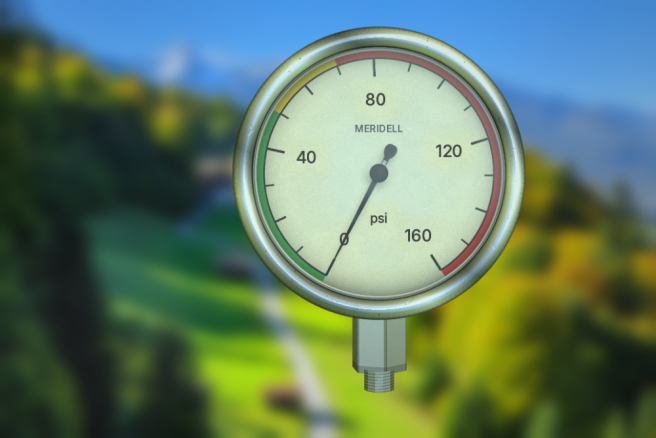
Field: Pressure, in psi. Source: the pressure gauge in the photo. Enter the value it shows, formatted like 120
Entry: 0
